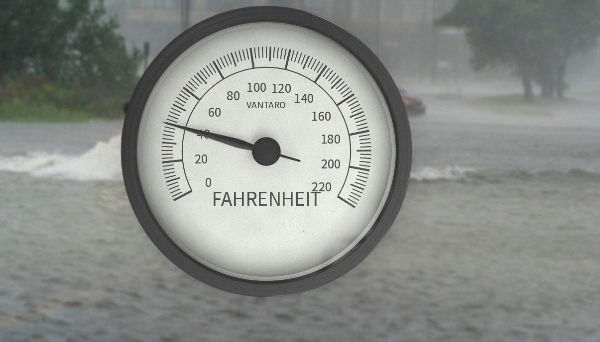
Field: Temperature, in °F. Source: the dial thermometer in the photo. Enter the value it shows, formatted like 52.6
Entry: 40
